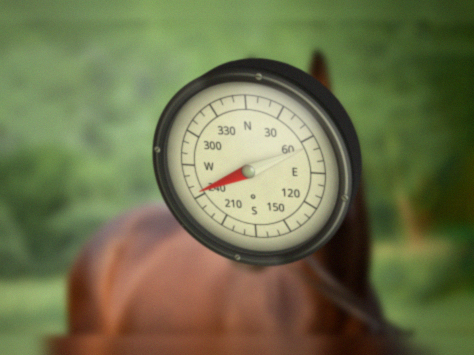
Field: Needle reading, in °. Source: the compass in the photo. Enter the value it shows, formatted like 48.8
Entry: 245
